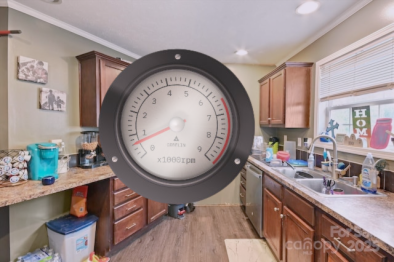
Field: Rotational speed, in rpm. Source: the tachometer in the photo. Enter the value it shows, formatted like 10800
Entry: 600
